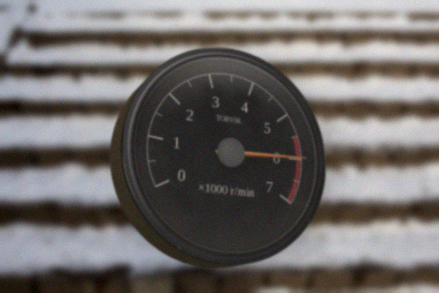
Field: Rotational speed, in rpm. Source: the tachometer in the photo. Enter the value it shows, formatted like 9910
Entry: 6000
